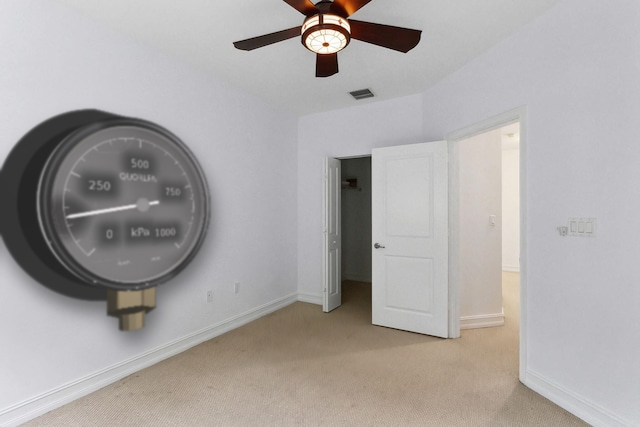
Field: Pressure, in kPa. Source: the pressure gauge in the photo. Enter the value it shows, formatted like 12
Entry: 125
